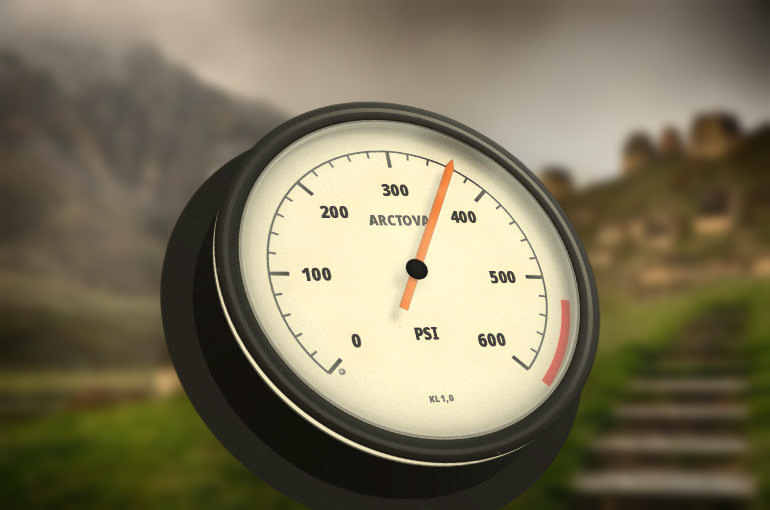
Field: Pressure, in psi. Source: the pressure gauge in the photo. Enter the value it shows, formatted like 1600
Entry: 360
